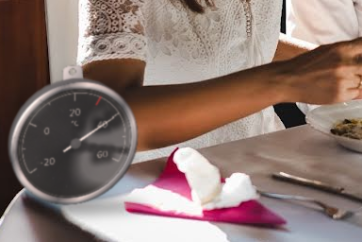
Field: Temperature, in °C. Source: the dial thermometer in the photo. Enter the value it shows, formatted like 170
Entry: 40
